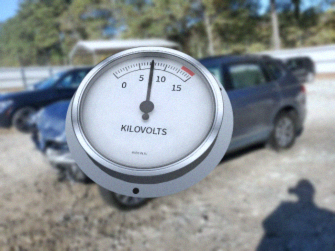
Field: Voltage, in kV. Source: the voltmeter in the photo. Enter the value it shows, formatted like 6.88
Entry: 7.5
